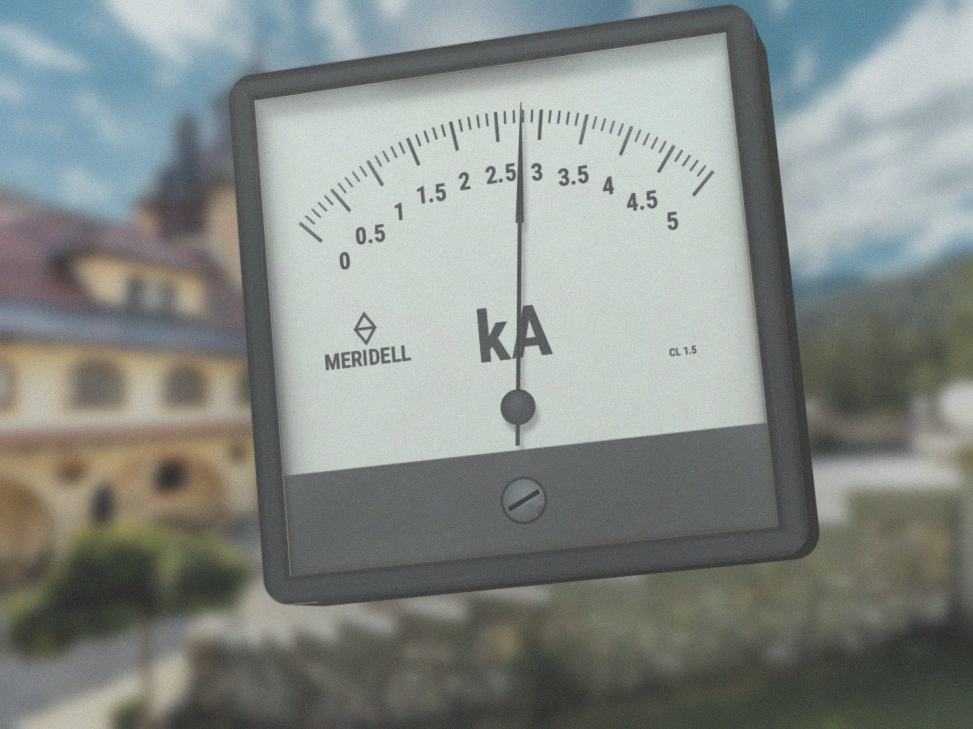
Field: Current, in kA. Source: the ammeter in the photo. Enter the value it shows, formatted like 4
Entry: 2.8
